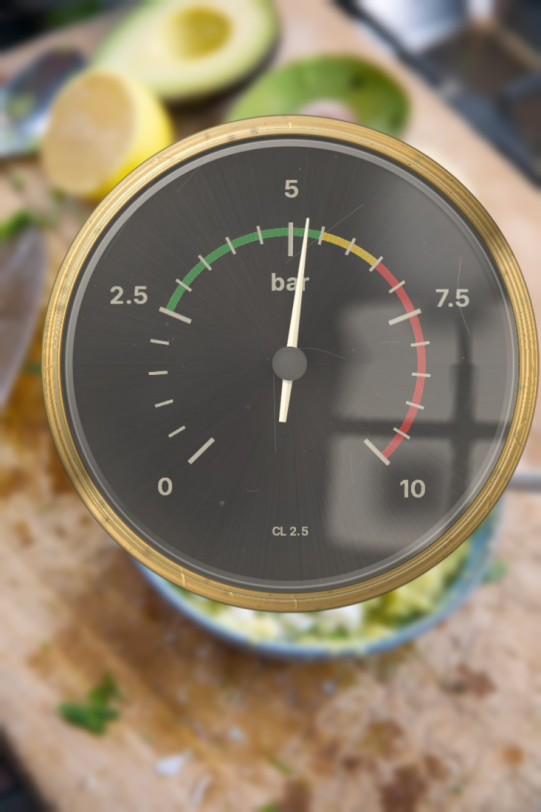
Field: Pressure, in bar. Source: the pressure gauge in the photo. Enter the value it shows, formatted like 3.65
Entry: 5.25
